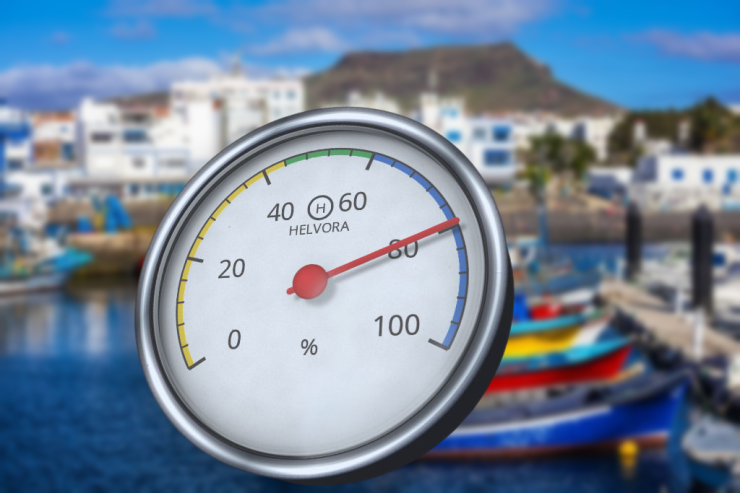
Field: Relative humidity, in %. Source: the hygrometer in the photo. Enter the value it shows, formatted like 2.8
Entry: 80
